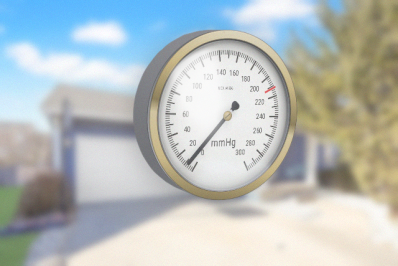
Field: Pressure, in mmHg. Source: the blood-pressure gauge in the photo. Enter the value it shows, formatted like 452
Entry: 10
